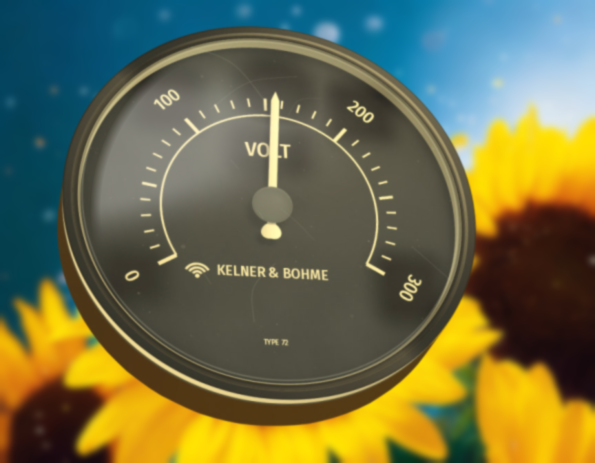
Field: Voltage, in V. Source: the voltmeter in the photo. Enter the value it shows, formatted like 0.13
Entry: 155
